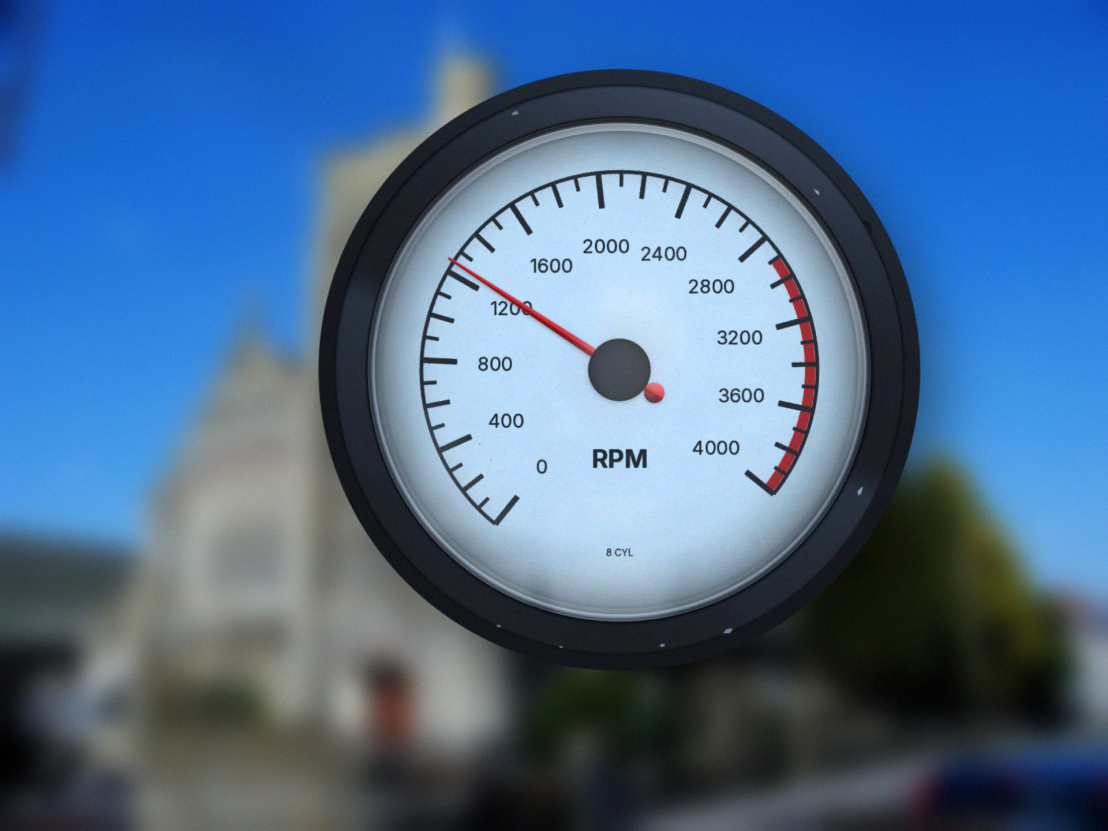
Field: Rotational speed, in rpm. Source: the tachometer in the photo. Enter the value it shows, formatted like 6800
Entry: 1250
